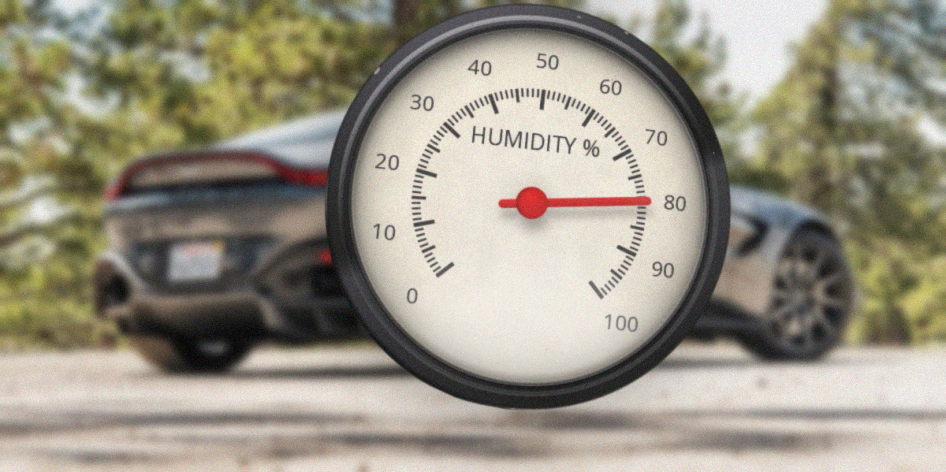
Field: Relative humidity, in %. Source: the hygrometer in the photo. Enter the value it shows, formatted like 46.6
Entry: 80
